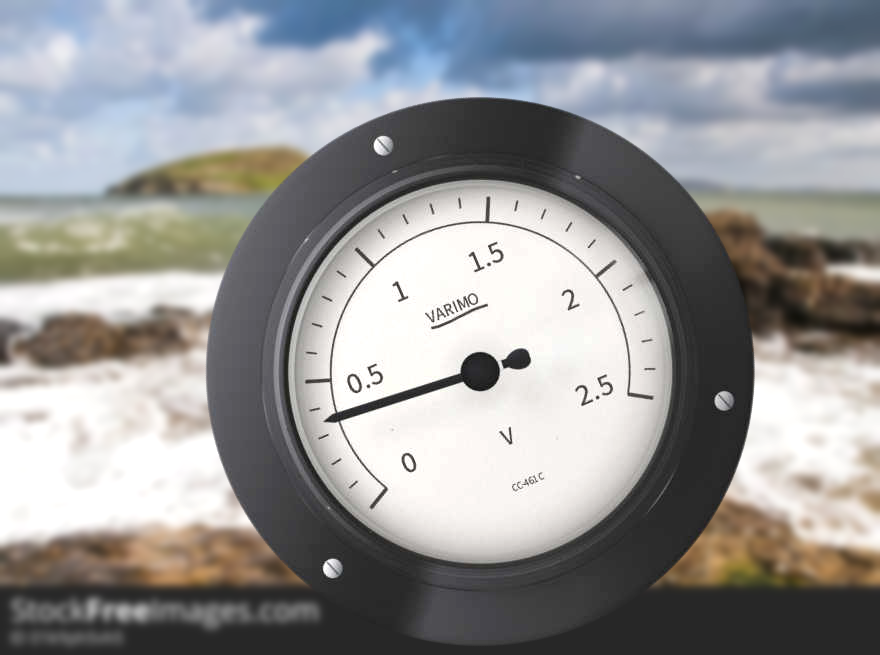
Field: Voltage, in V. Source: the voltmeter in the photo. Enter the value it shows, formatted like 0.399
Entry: 0.35
